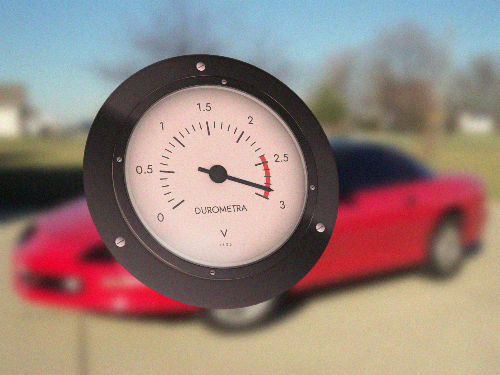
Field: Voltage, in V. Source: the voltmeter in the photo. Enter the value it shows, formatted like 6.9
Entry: 2.9
